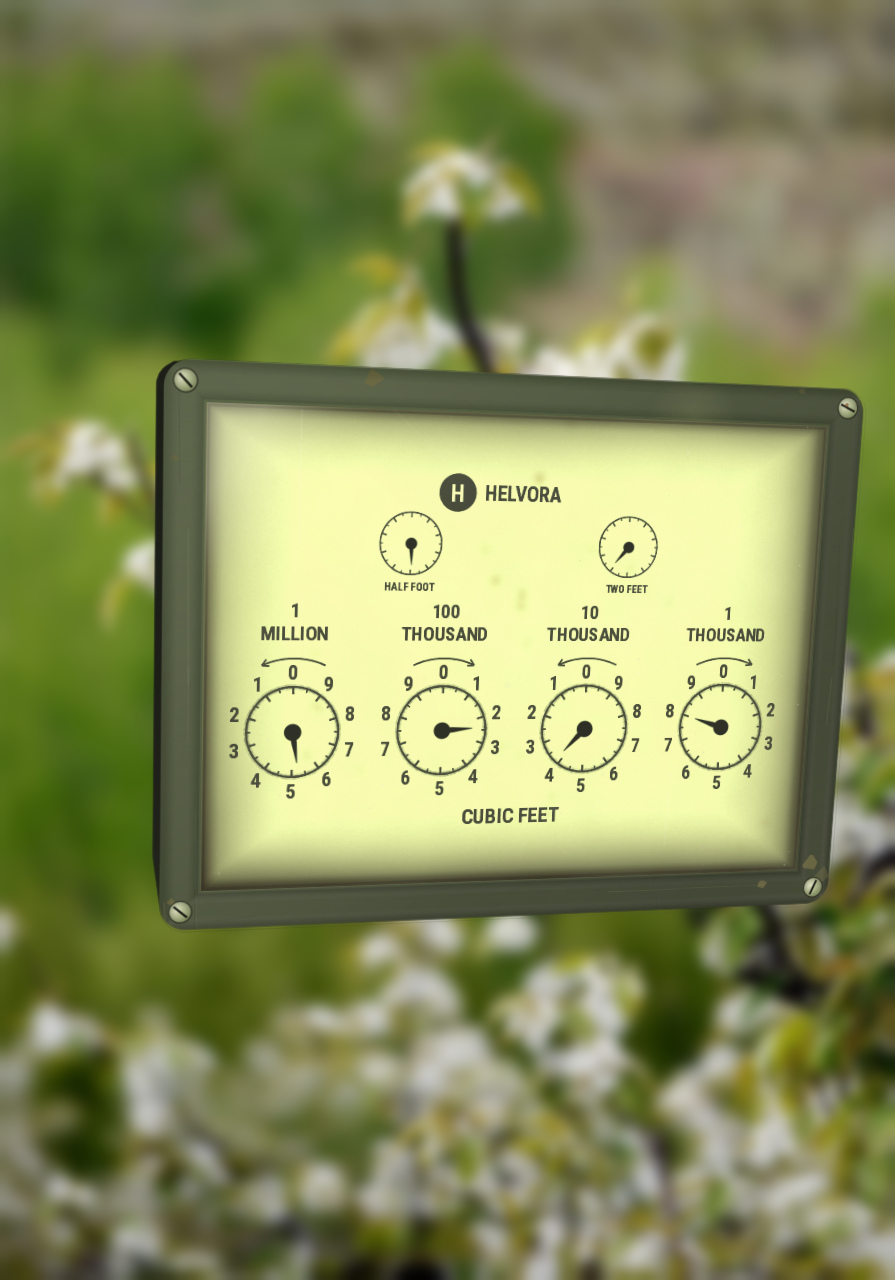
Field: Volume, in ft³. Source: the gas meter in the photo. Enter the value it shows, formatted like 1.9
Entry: 523800
